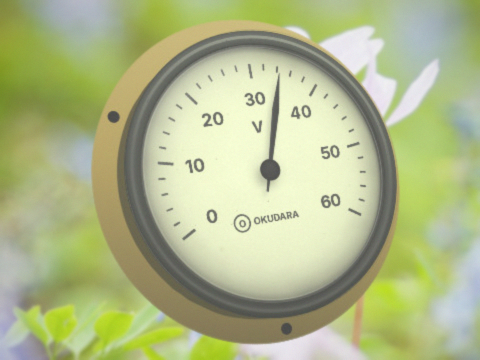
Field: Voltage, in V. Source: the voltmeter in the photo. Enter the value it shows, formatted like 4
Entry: 34
